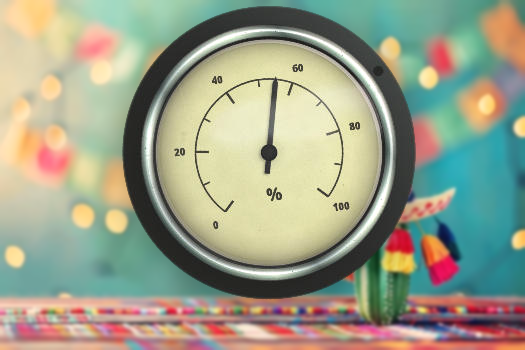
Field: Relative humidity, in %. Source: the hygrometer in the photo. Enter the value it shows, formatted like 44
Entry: 55
